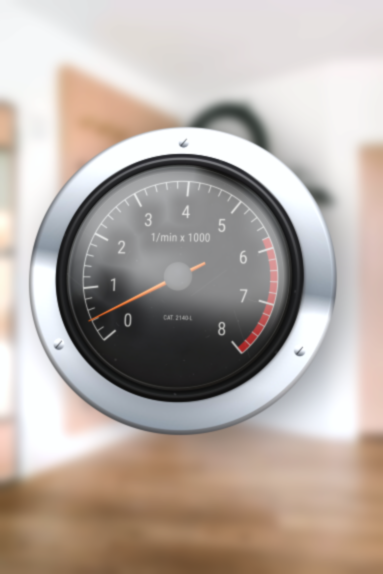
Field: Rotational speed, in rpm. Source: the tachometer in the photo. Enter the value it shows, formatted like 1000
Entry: 400
